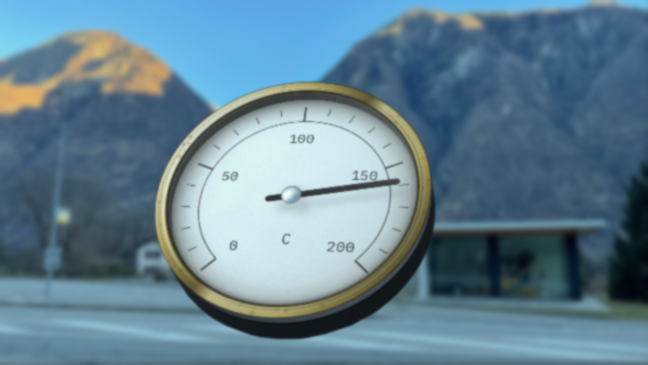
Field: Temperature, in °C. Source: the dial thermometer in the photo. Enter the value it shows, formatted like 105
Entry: 160
